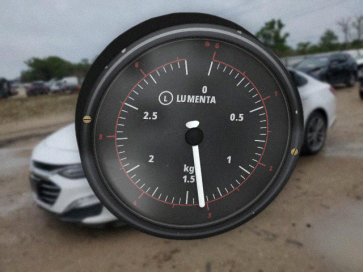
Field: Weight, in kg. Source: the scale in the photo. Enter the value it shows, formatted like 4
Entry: 1.4
